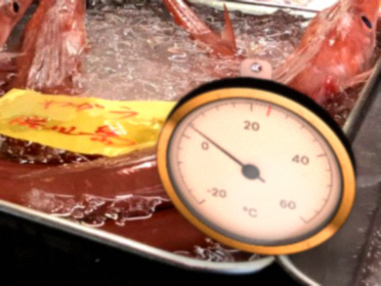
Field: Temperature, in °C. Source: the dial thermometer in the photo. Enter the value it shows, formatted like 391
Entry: 4
